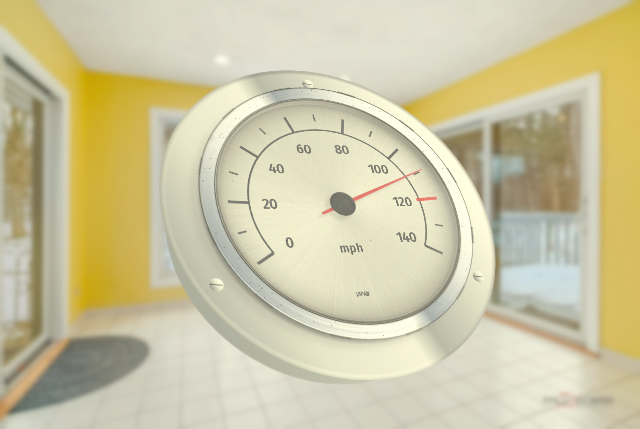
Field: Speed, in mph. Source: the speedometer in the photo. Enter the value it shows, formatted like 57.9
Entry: 110
